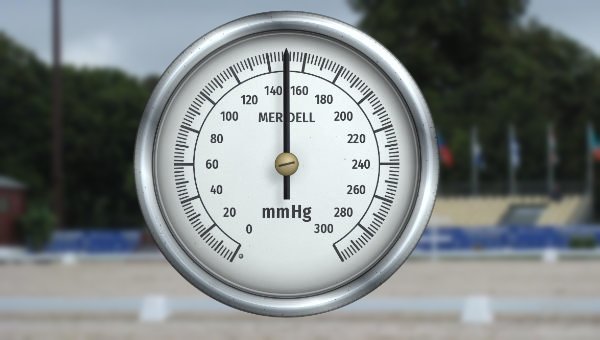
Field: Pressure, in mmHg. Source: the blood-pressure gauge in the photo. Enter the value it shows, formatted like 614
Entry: 150
